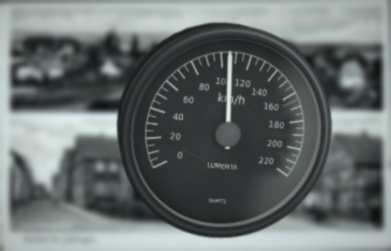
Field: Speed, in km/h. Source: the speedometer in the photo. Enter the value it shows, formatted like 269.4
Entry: 105
